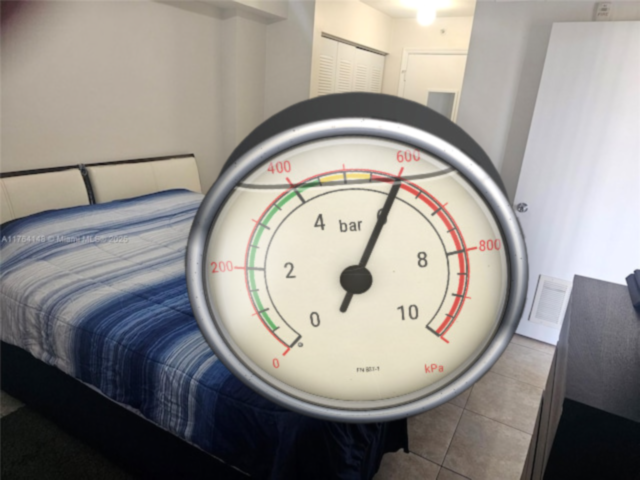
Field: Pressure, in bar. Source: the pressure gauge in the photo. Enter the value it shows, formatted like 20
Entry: 6
